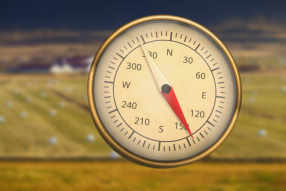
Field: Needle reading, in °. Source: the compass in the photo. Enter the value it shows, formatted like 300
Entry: 145
